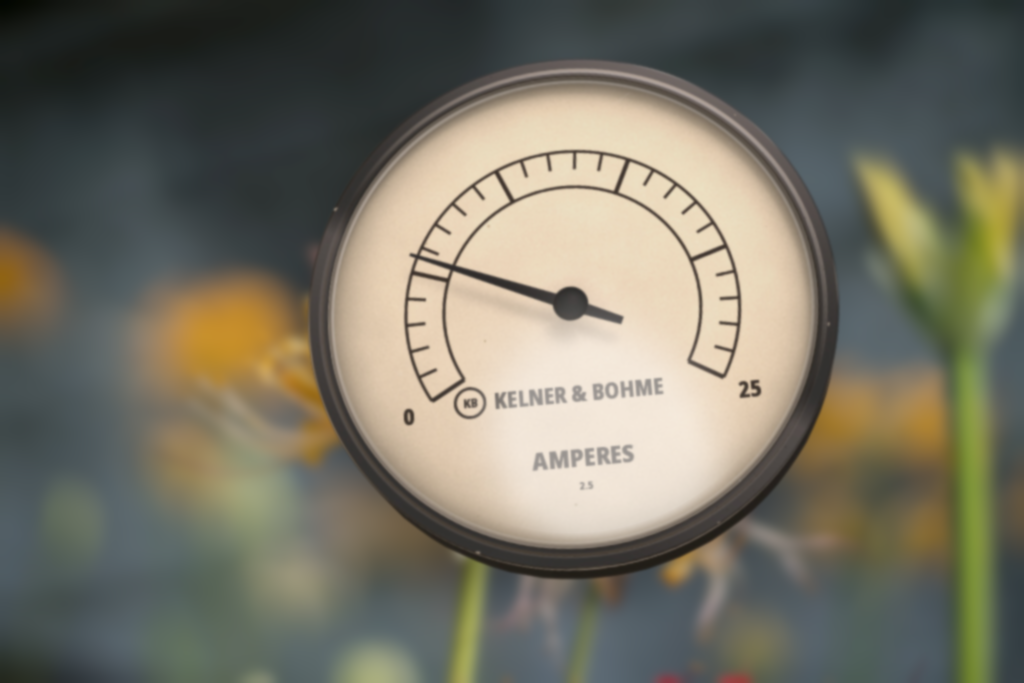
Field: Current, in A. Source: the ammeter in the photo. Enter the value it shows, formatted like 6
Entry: 5.5
